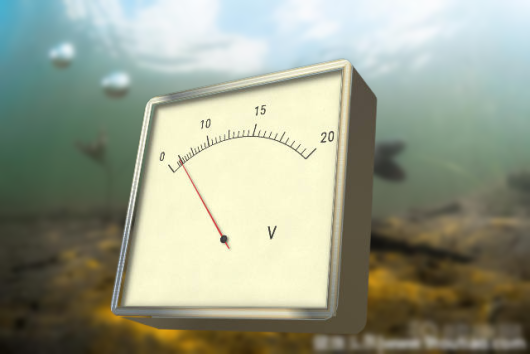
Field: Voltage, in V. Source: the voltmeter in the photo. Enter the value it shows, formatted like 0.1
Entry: 5
